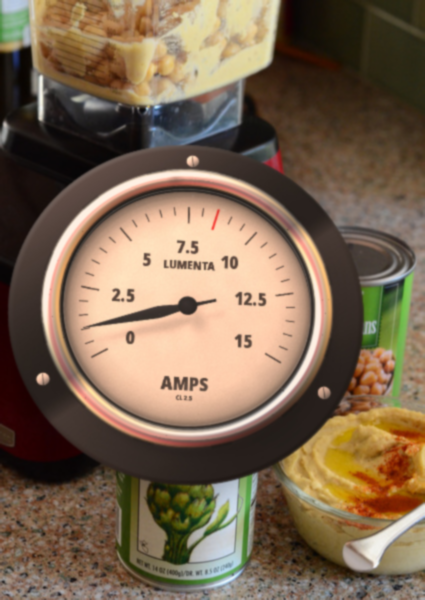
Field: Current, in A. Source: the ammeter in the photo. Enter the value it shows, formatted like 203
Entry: 1
